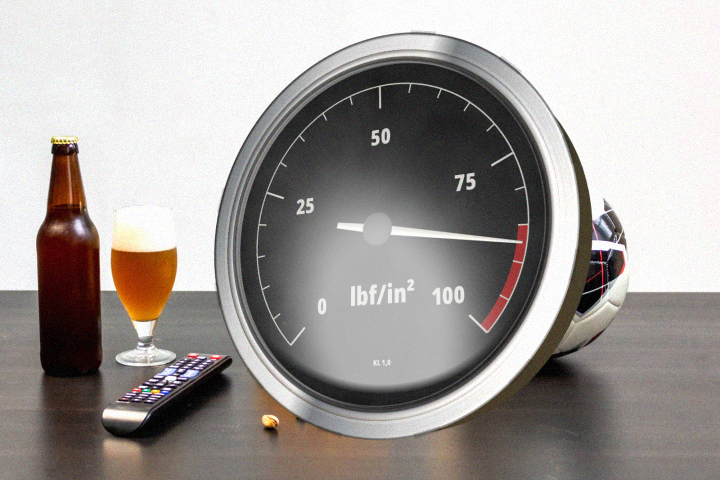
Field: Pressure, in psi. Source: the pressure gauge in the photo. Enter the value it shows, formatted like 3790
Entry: 87.5
